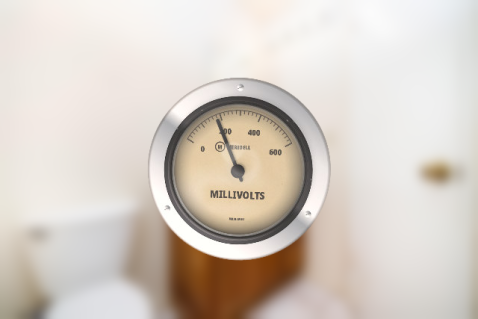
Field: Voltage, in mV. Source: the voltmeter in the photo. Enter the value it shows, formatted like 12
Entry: 180
